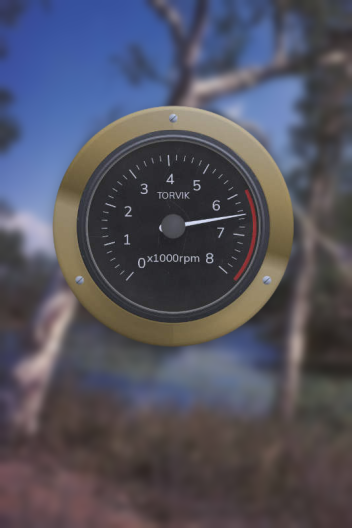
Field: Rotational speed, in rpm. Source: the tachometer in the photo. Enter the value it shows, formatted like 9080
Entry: 6500
